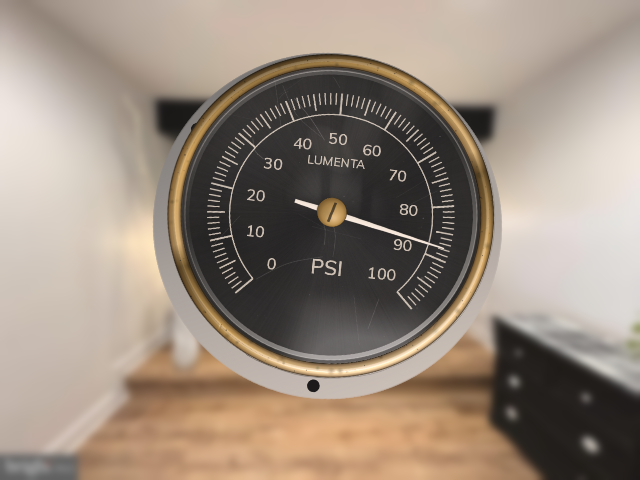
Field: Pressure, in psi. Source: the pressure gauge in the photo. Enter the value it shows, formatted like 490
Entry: 88
